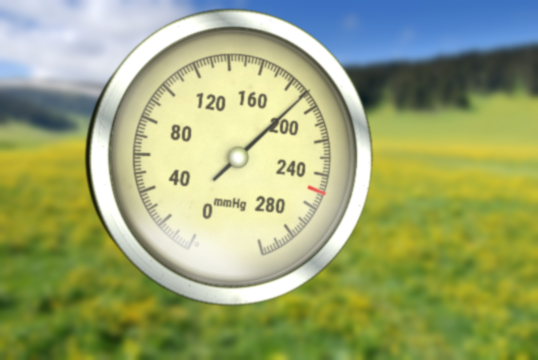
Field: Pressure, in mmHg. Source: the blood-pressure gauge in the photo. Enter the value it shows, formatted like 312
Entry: 190
